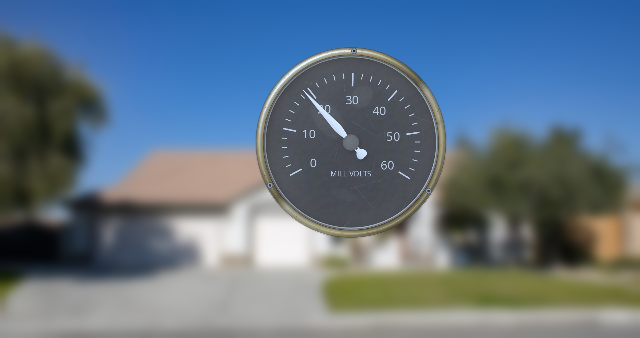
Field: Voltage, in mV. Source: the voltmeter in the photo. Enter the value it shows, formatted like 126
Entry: 19
